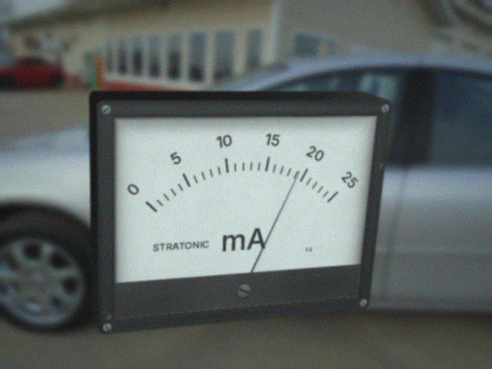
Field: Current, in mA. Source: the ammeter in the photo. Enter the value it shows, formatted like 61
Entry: 19
